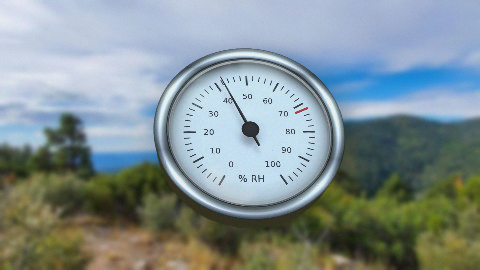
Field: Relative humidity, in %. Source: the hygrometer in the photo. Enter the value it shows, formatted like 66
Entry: 42
